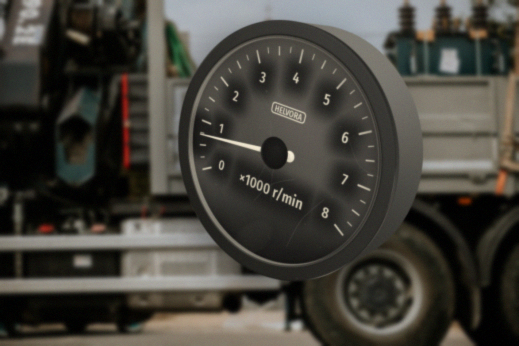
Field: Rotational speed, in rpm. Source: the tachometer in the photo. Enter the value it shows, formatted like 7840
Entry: 750
